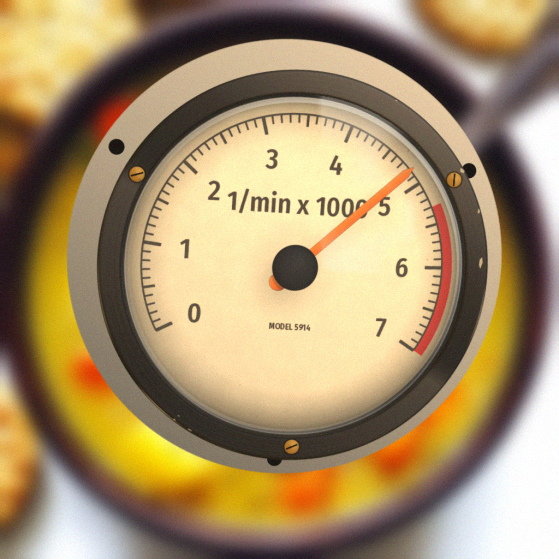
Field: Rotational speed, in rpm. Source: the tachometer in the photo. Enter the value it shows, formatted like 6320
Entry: 4800
